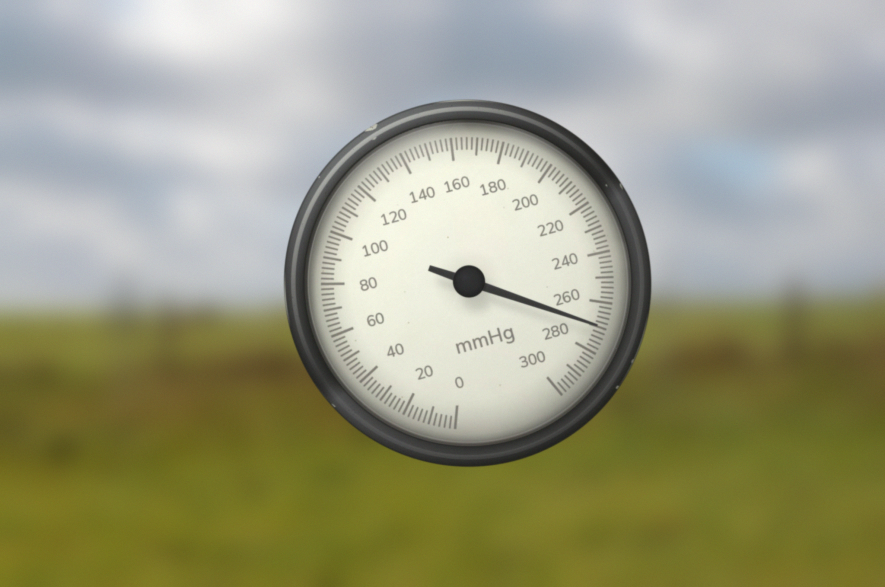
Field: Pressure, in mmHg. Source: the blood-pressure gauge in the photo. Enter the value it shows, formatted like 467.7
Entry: 270
